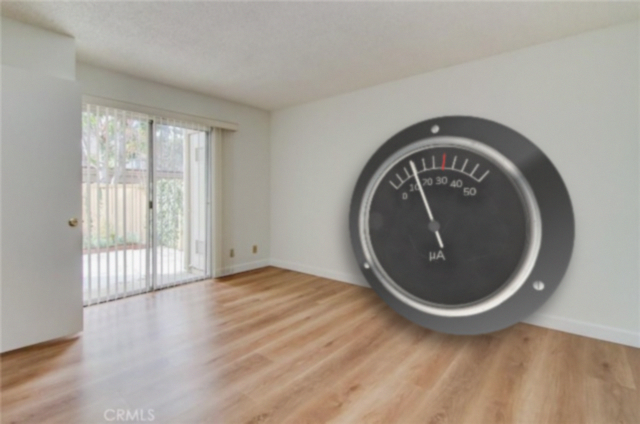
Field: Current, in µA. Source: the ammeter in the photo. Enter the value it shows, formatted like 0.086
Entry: 15
